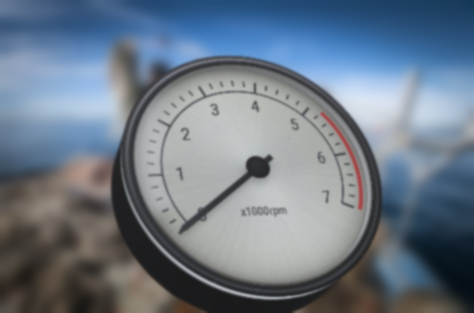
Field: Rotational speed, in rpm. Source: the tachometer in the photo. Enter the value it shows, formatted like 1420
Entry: 0
